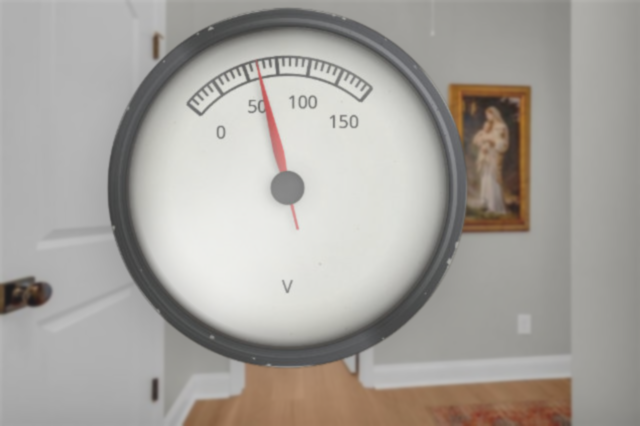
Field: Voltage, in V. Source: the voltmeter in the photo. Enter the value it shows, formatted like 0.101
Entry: 60
